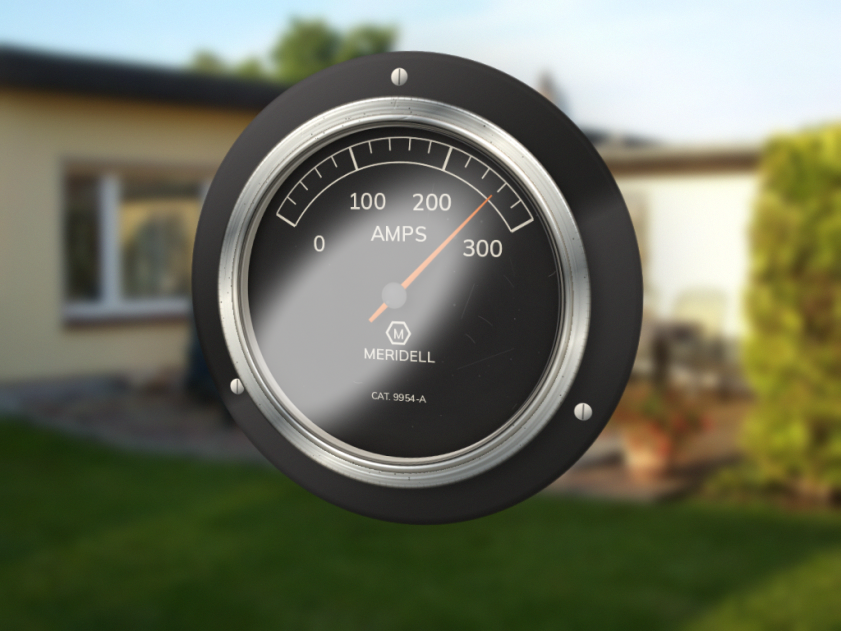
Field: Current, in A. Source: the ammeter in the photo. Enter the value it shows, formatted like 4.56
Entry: 260
